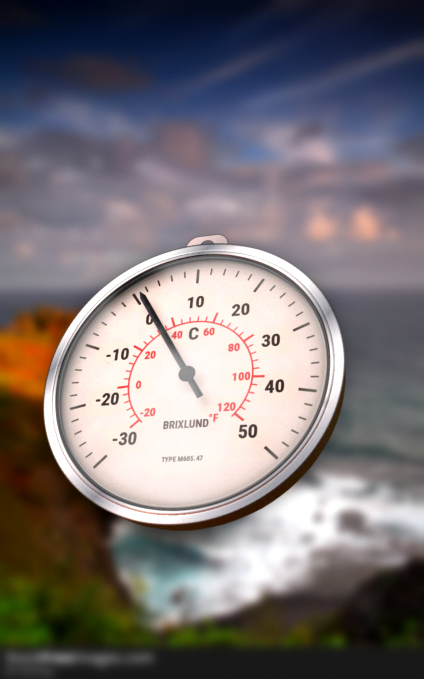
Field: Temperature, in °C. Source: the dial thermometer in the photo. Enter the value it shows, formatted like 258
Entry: 1
